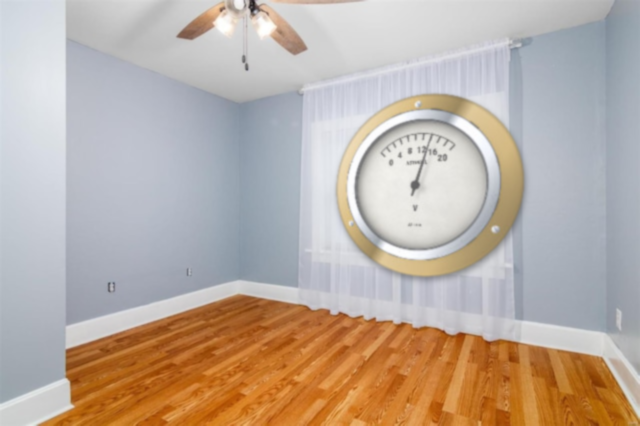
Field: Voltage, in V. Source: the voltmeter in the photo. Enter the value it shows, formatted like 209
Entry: 14
